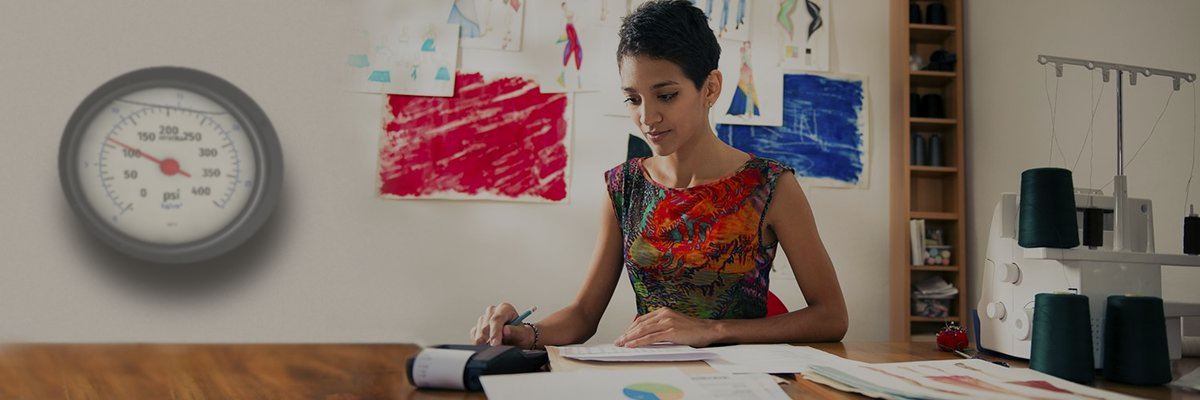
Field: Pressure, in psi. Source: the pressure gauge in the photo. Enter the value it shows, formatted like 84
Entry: 110
